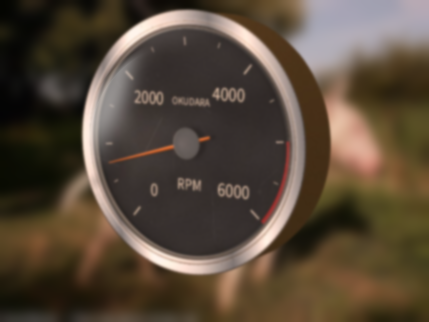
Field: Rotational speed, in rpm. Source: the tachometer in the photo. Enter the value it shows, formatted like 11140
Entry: 750
